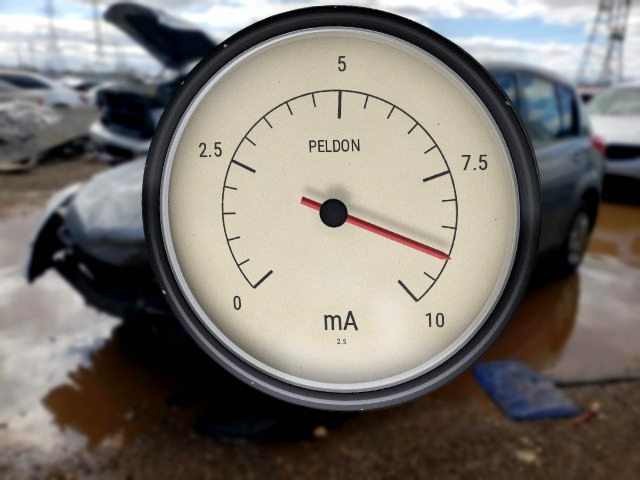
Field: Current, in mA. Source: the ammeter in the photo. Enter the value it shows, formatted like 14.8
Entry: 9
